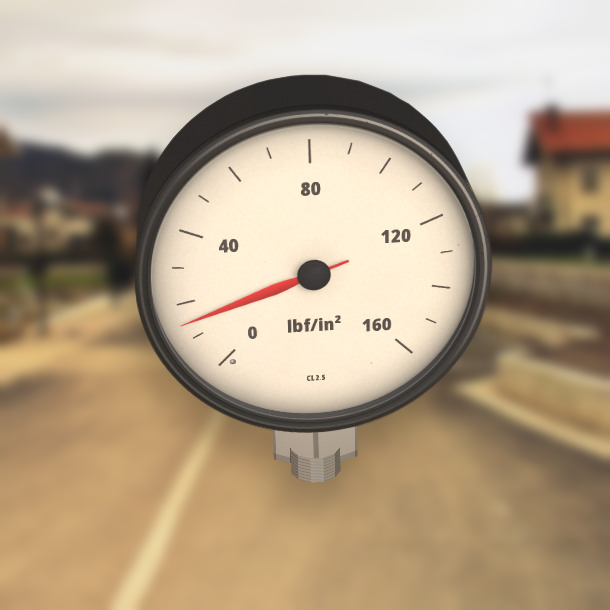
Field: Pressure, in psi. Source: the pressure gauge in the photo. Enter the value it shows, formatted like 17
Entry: 15
